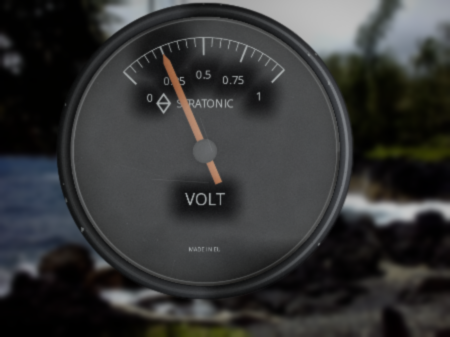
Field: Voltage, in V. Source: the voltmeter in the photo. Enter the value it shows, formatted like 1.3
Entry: 0.25
